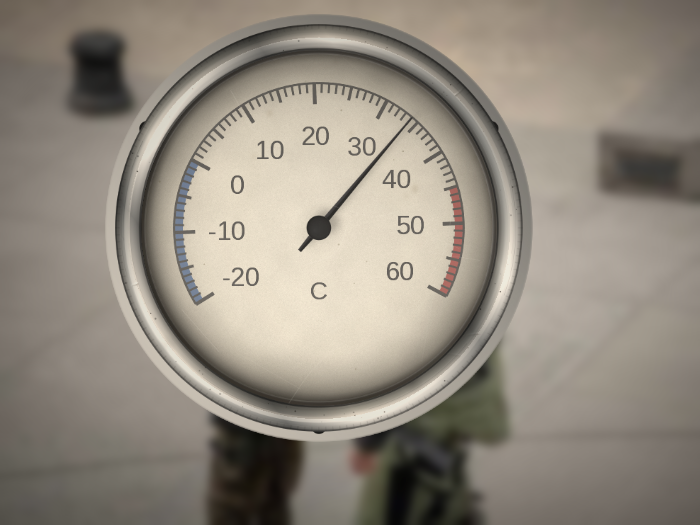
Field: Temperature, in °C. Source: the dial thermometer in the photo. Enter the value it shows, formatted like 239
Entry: 34
